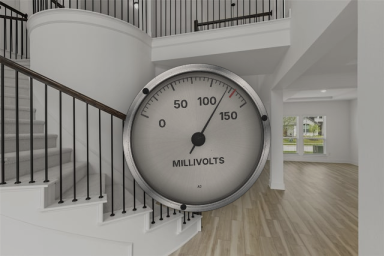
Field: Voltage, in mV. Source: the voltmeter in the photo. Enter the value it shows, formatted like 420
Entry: 120
